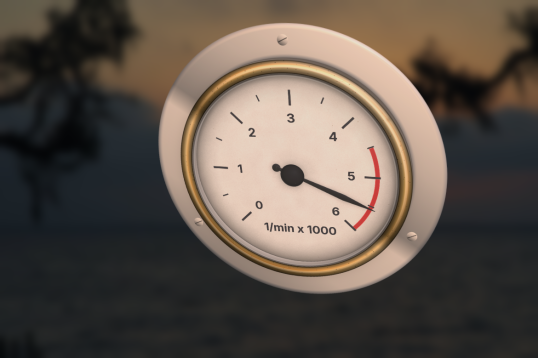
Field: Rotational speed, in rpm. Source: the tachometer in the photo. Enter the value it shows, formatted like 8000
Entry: 5500
